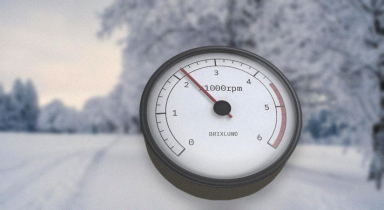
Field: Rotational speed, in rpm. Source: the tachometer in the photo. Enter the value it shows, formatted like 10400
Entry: 2200
